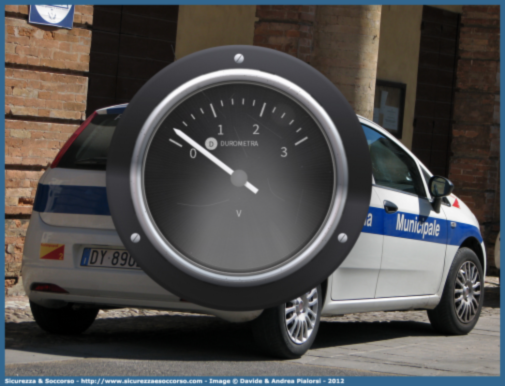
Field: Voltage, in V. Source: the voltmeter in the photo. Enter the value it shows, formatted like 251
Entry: 0.2
